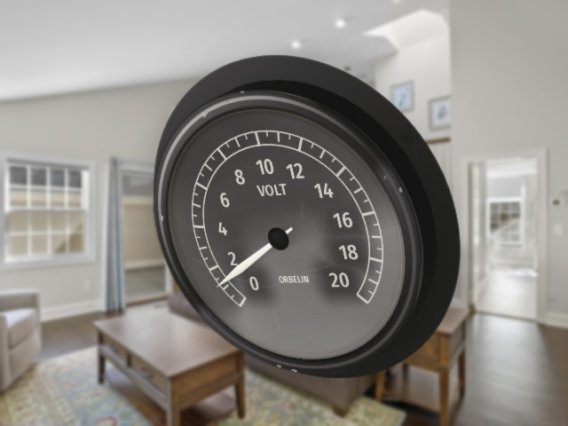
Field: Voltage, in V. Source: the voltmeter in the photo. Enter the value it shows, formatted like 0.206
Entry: 1.25
